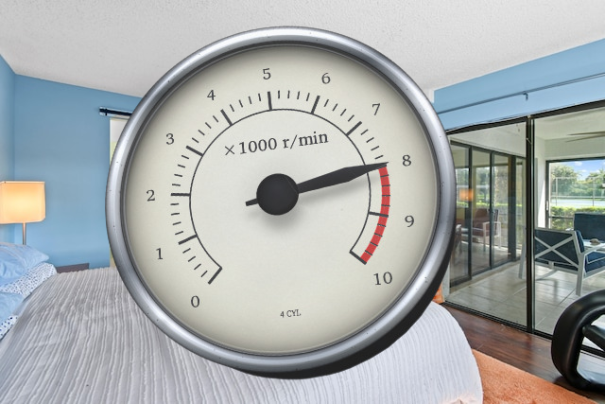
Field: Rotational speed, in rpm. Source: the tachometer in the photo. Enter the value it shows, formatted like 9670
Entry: 8000
